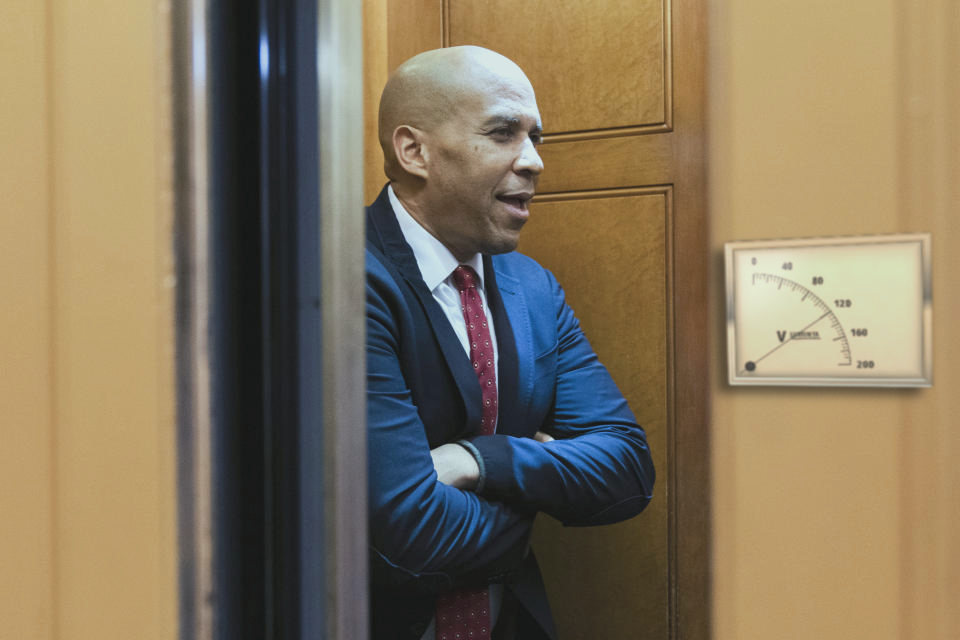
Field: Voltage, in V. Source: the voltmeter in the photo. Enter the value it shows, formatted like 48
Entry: 120
